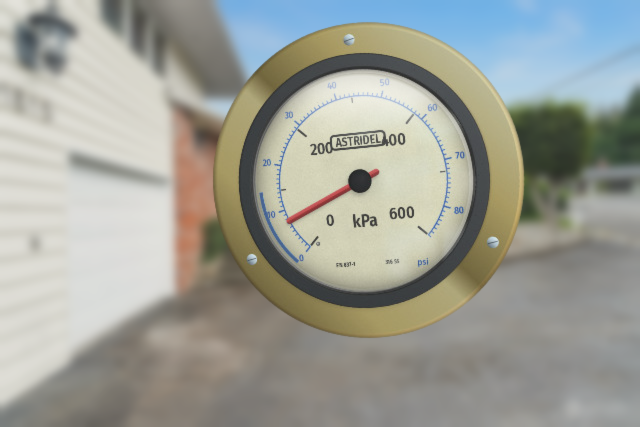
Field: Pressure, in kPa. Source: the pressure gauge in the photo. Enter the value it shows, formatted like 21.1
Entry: 50
